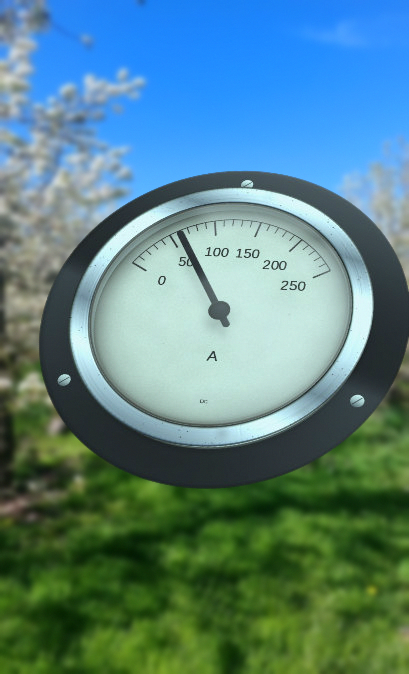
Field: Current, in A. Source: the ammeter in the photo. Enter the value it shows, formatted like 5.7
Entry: 60
